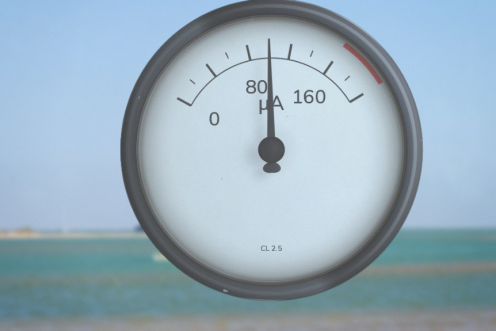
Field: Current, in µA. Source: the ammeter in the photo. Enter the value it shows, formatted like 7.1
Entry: 100
